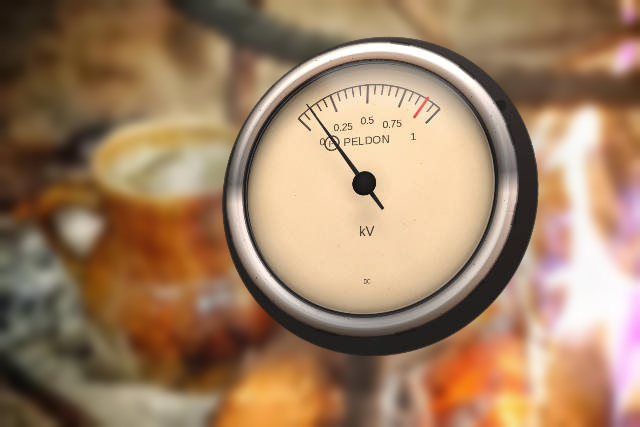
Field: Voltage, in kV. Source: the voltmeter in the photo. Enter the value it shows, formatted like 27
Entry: 0.1
